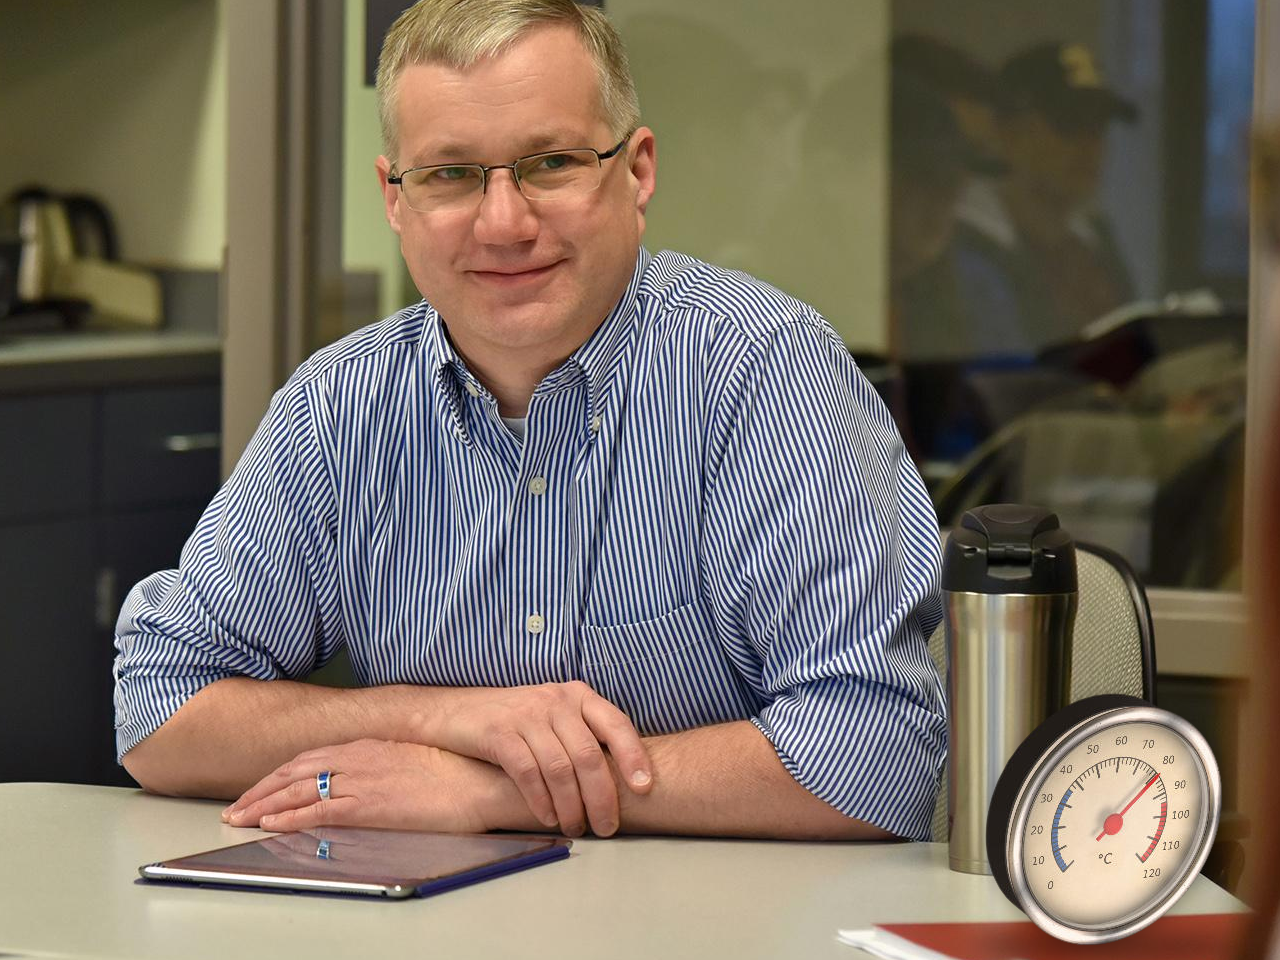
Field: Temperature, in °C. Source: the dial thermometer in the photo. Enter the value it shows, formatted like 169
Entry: 80
